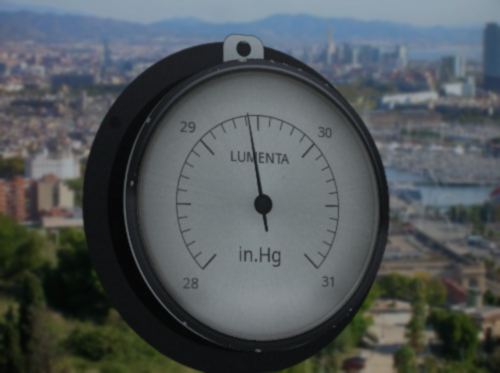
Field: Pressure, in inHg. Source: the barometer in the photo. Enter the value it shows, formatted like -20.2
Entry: 29.4
